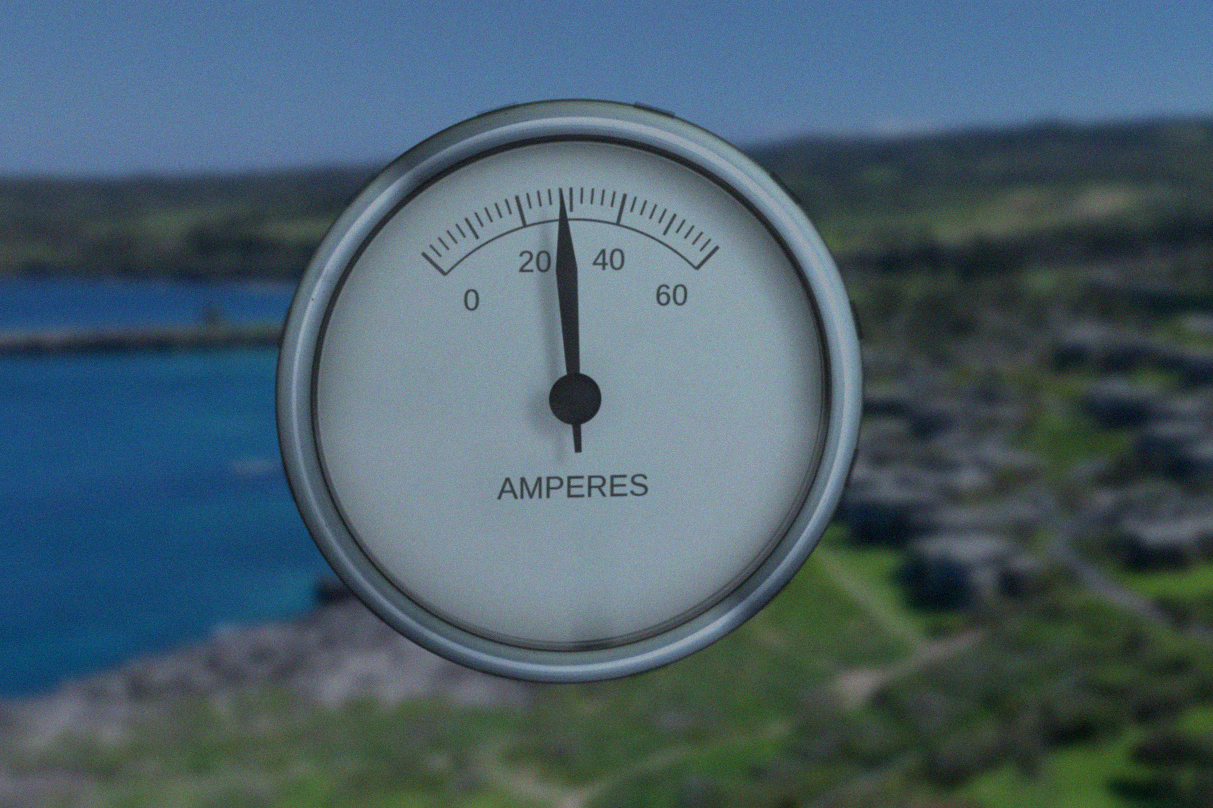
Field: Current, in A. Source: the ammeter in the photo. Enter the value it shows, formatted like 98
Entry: 28
